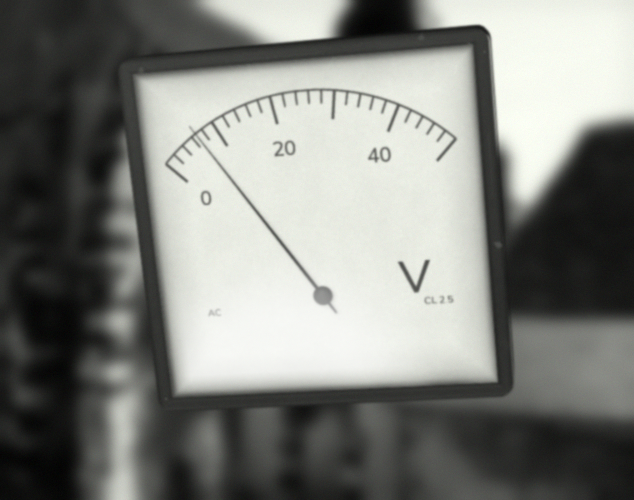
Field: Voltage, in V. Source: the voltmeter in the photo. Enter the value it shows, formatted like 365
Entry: 7
